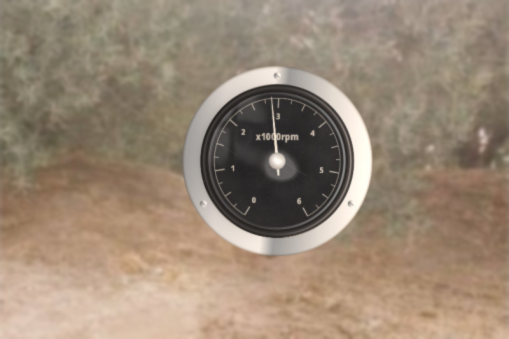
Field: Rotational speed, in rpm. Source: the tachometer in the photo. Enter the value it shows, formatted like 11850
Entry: 2875
